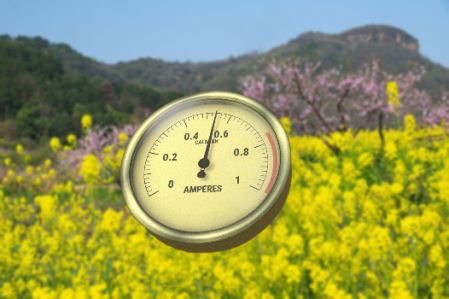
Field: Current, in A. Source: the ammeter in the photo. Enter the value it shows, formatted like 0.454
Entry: 0.54
